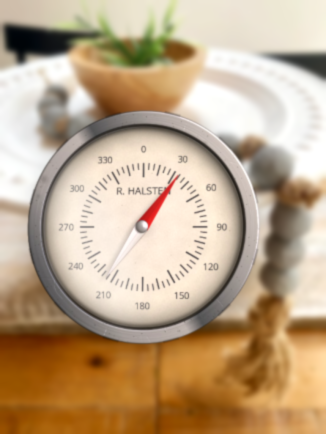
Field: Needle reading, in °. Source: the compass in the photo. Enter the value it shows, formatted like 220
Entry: 35
